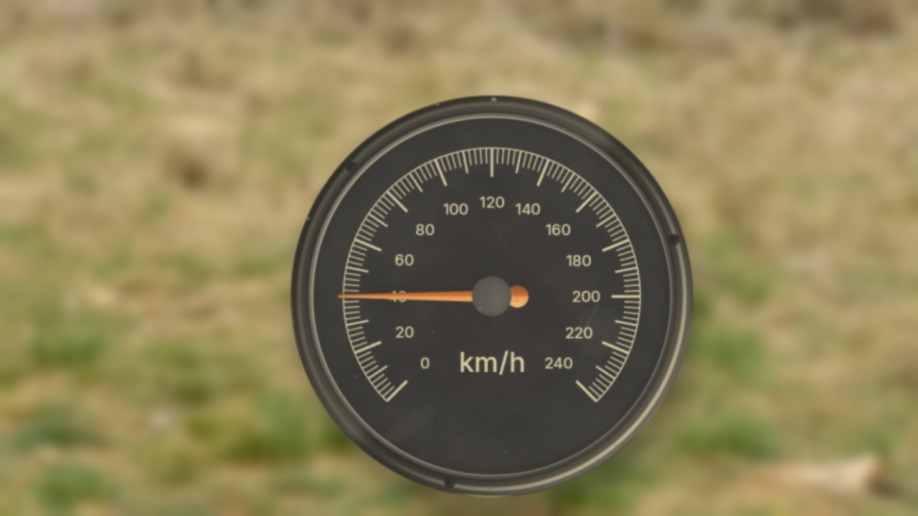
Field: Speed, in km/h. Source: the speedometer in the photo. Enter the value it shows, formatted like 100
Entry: 40
